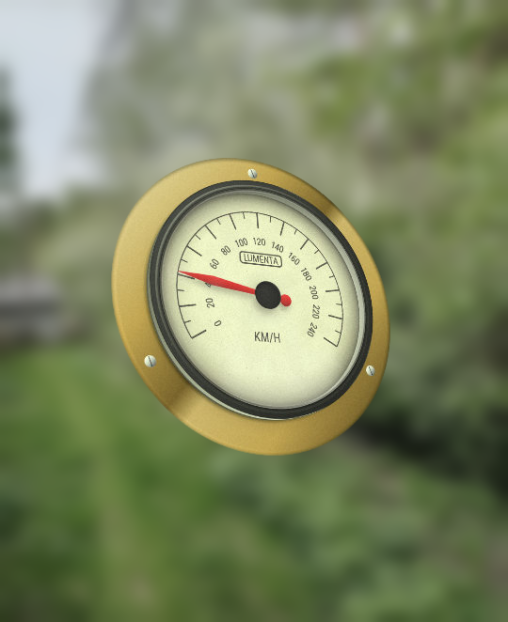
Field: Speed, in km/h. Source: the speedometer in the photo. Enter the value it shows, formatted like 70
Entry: 40
